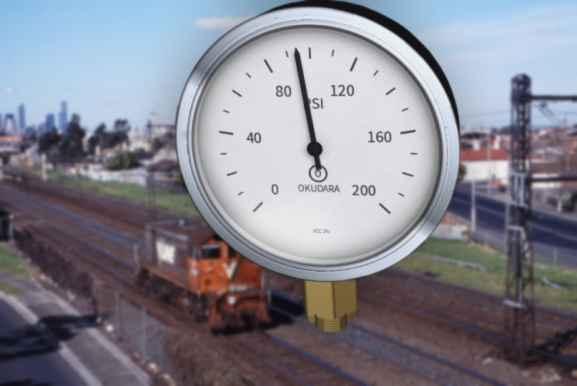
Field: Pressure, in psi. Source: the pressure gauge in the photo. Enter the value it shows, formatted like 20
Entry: 95
